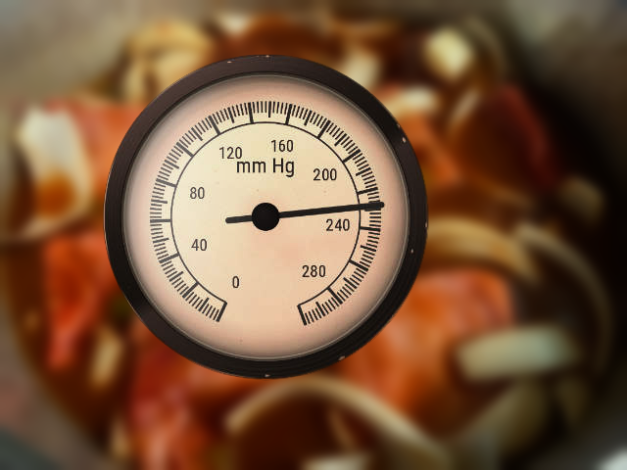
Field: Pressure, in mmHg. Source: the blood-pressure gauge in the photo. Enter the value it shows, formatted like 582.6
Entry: 228
